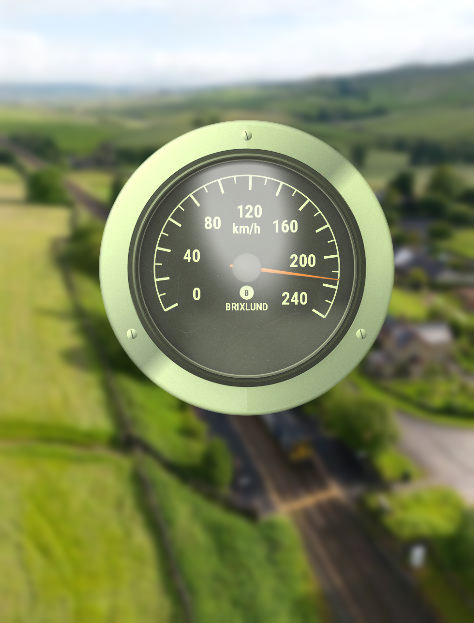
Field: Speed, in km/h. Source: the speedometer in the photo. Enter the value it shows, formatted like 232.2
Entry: 215
